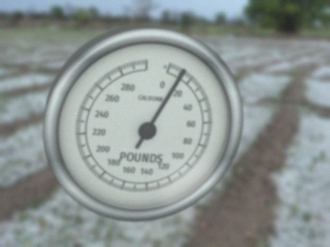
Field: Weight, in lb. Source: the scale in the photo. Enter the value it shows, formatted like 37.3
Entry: 10
